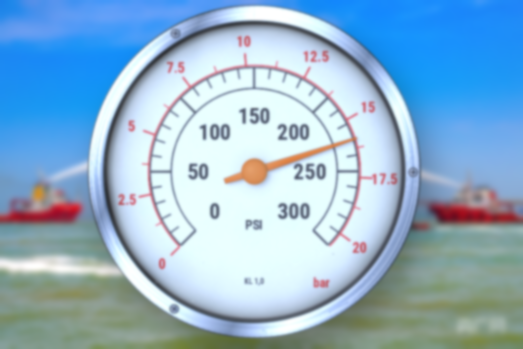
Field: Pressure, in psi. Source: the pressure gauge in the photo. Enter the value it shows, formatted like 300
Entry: 230
